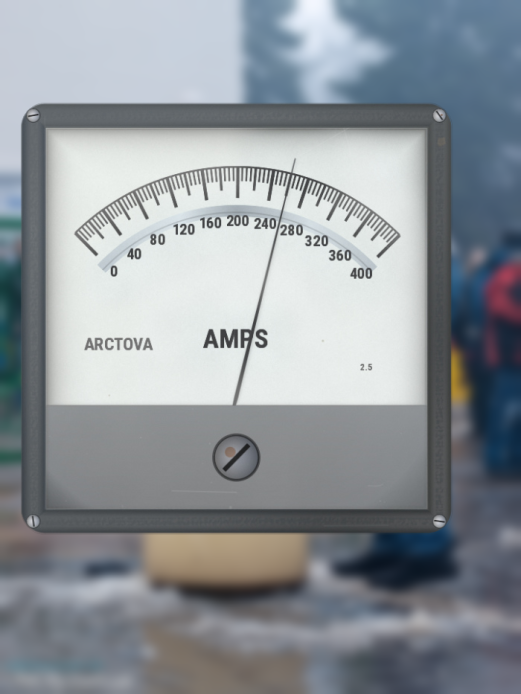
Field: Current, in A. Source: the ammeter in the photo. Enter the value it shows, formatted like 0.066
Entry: 260
